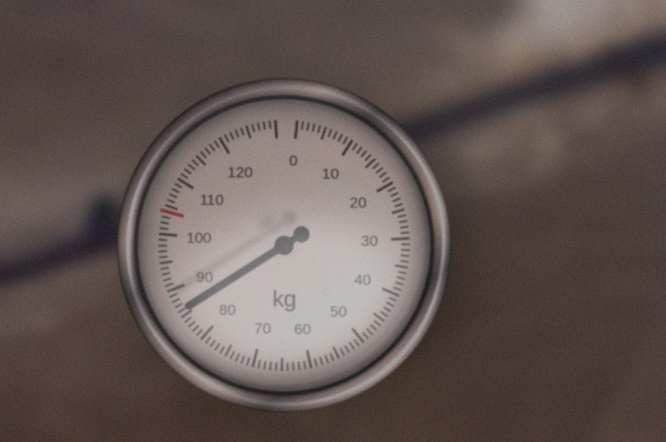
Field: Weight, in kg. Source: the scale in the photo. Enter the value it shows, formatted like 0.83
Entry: 86
